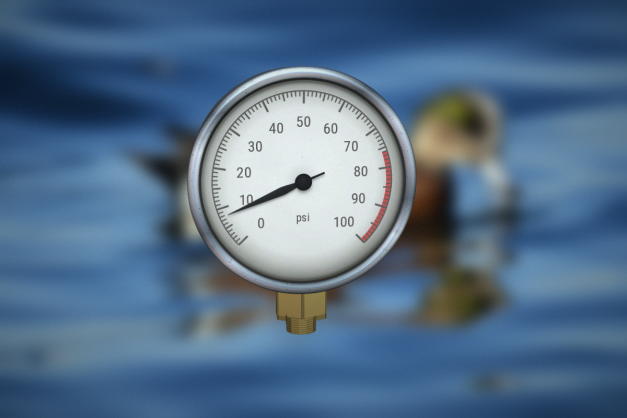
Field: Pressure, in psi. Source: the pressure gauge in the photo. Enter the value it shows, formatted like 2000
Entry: 8
